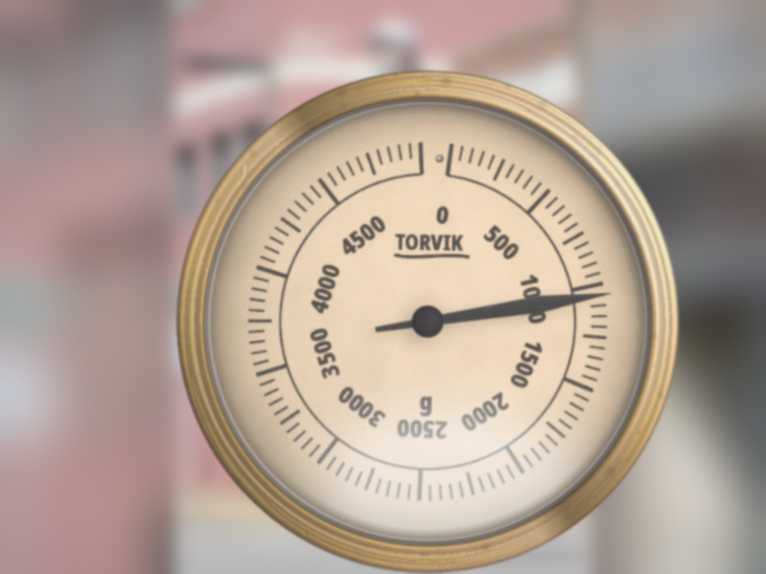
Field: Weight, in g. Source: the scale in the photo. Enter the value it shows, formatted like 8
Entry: 1050
